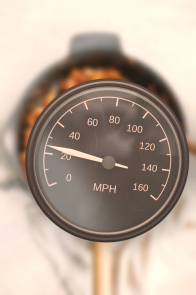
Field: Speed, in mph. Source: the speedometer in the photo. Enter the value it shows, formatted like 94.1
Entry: 25
